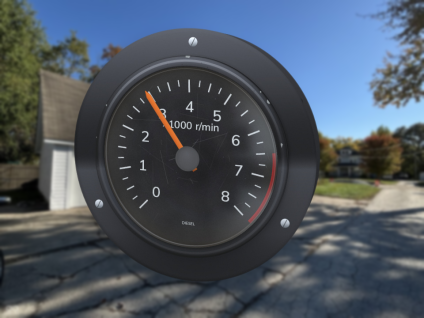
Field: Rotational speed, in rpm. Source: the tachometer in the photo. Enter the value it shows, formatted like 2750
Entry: 3000
